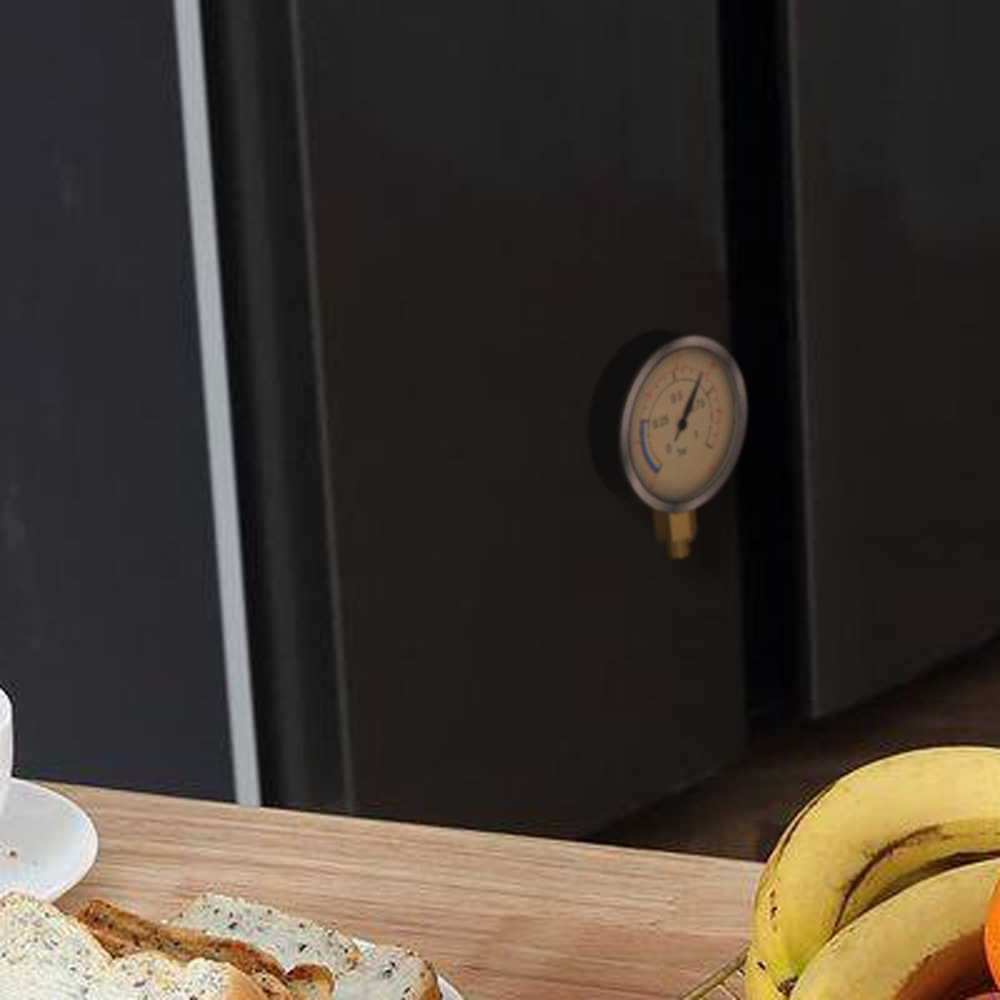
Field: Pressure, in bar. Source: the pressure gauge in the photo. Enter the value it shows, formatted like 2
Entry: 0.65
